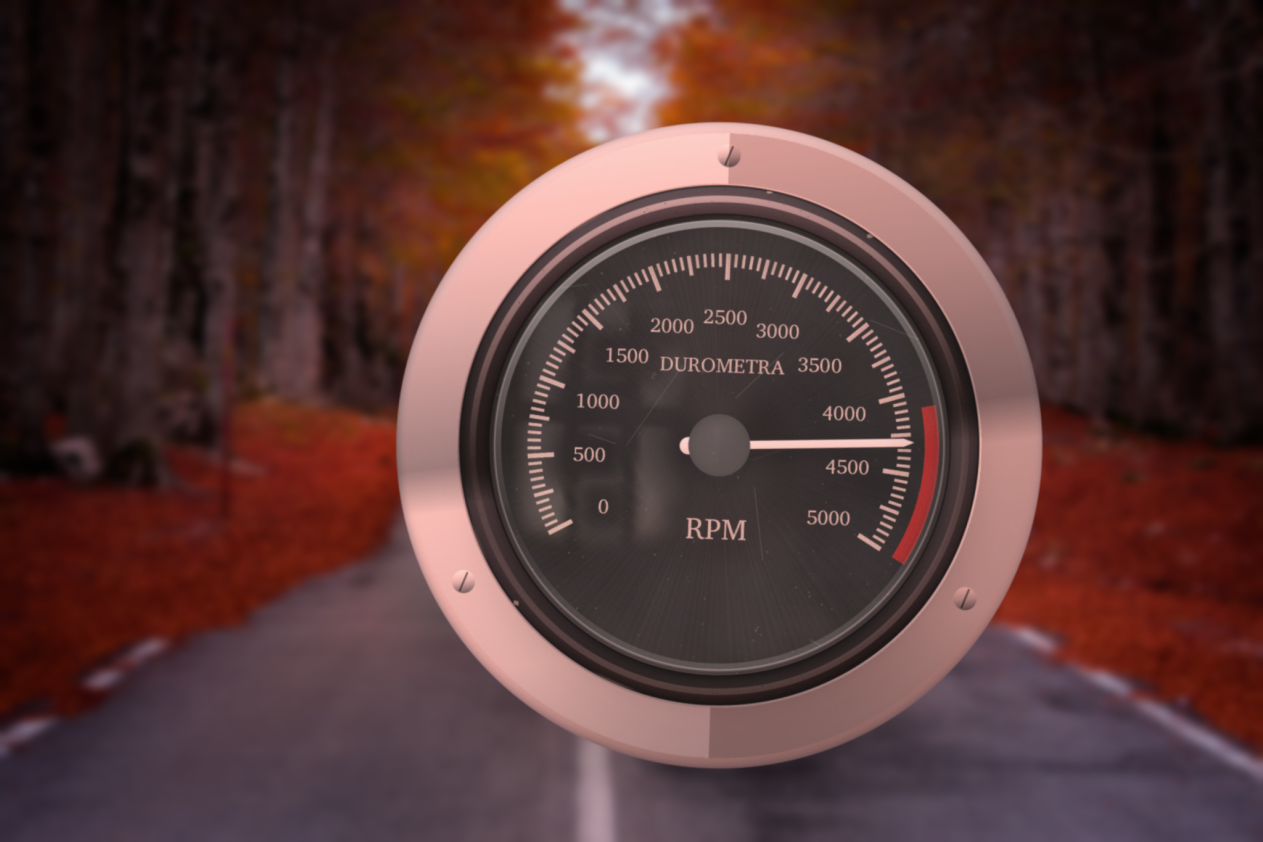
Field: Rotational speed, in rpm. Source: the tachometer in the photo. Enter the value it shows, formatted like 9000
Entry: 4300
